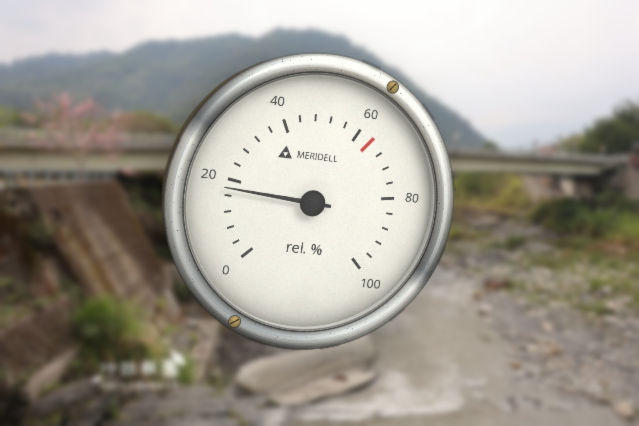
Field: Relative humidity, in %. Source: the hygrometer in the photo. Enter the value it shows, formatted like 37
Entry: 18
